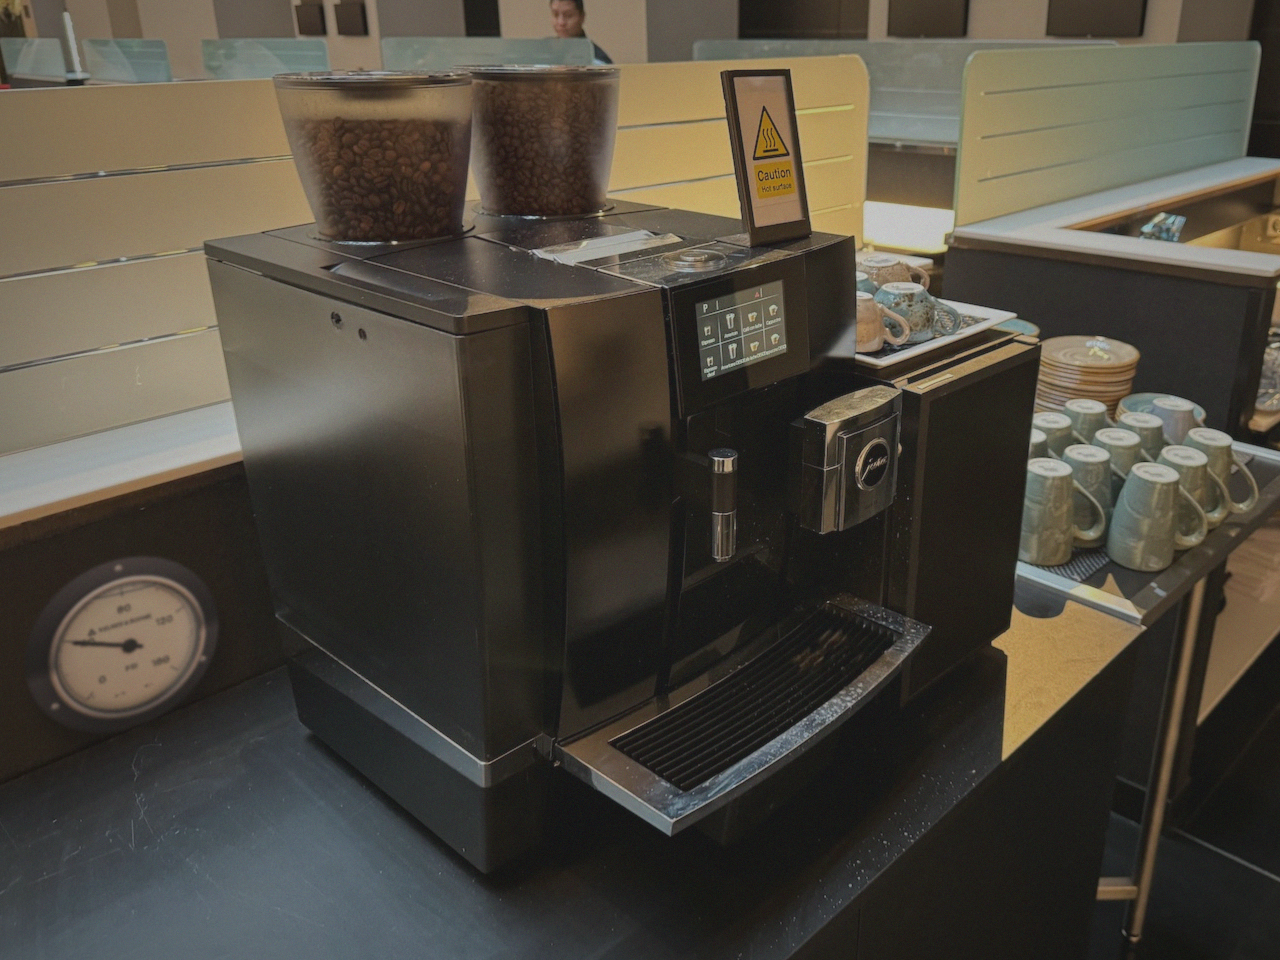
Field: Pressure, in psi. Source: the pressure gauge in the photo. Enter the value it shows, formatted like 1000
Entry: 40
